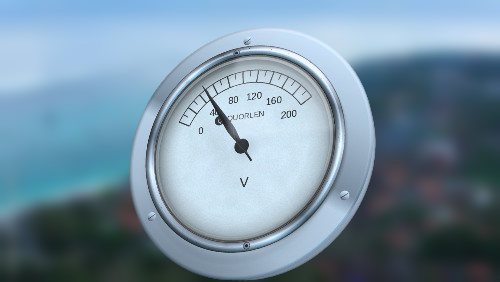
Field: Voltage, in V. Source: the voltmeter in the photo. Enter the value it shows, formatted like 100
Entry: 50
